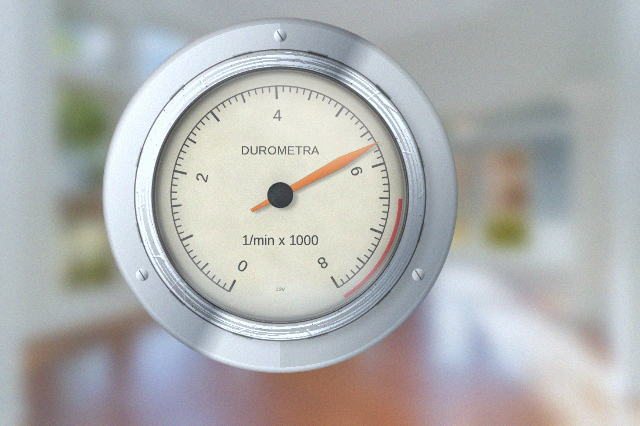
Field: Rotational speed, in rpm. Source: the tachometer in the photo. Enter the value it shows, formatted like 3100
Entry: 5700
